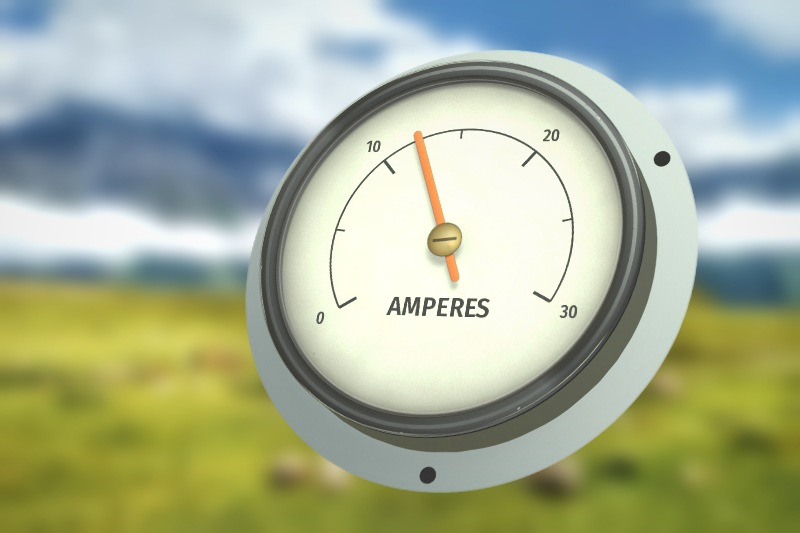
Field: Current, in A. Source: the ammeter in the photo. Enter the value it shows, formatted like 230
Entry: 12.5
